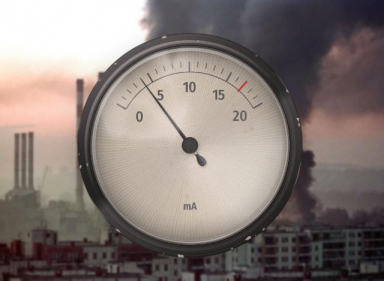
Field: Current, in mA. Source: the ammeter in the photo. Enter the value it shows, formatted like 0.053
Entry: 4
